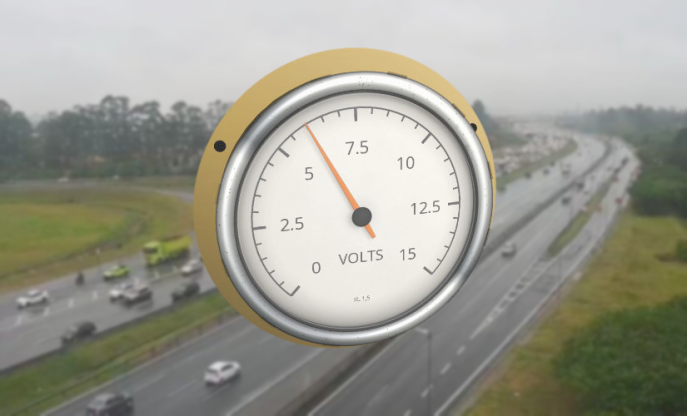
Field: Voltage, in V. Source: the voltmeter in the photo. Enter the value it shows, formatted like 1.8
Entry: 6
